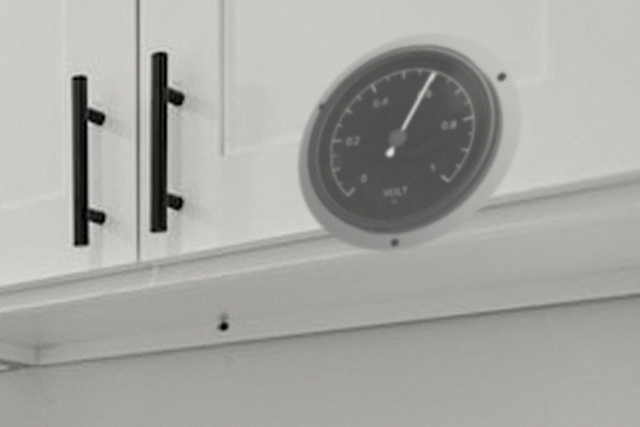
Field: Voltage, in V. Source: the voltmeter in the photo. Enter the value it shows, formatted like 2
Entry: 0.6
